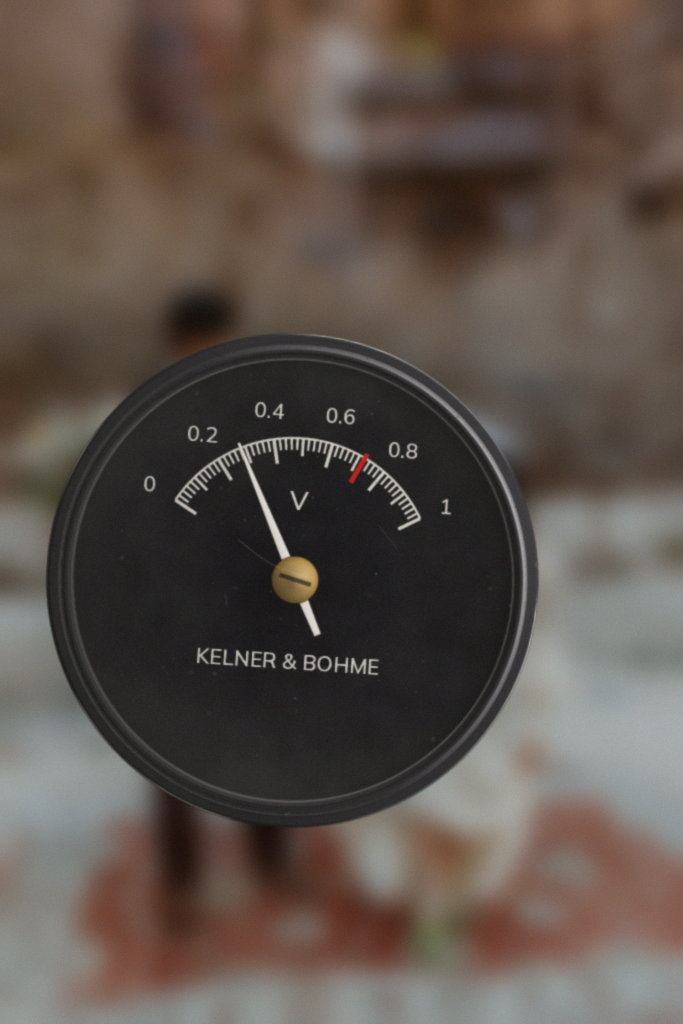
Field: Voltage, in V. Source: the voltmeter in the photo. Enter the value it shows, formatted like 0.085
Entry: 0.28
